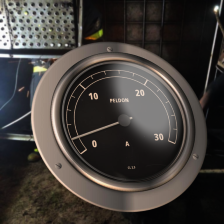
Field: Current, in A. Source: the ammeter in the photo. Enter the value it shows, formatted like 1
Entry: 2
